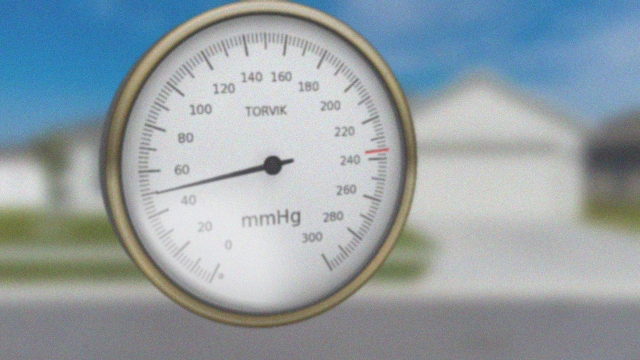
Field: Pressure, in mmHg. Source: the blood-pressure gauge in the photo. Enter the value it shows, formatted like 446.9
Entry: 50
